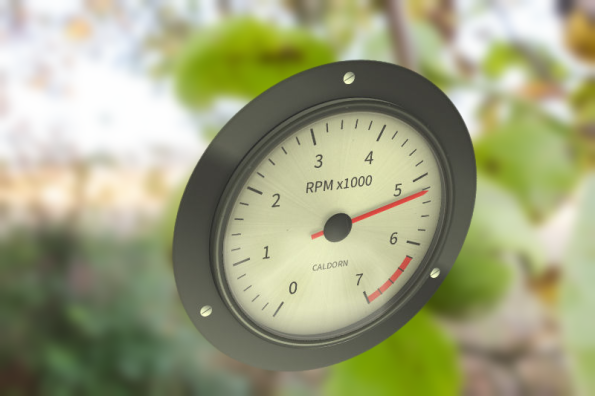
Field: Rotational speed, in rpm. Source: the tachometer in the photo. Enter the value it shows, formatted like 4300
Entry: 5200
